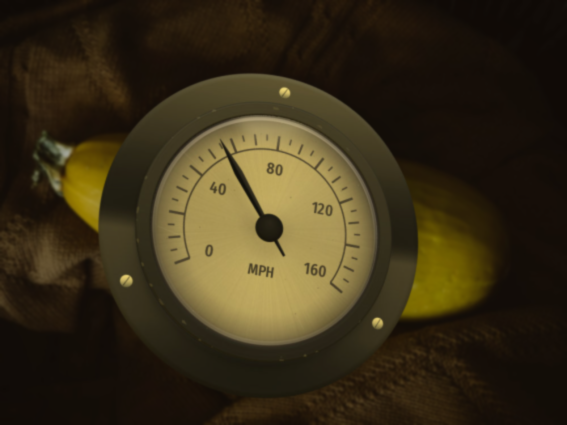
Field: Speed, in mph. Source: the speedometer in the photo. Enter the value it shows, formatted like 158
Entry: 55
